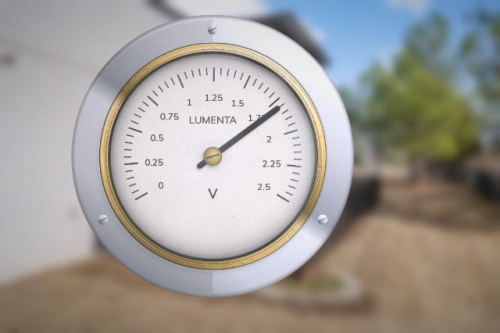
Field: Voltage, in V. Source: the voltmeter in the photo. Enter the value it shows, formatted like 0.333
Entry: 1.8
